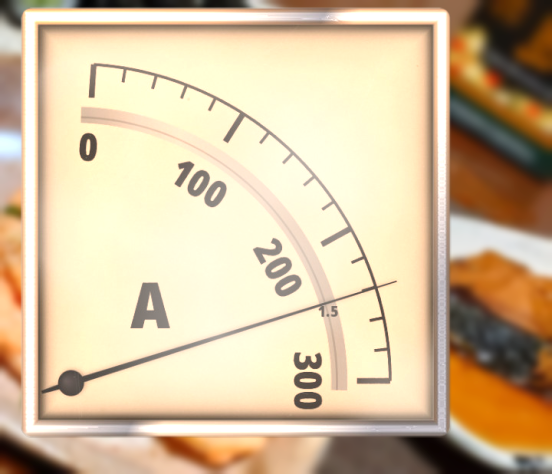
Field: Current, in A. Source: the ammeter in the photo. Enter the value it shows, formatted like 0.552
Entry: 240
